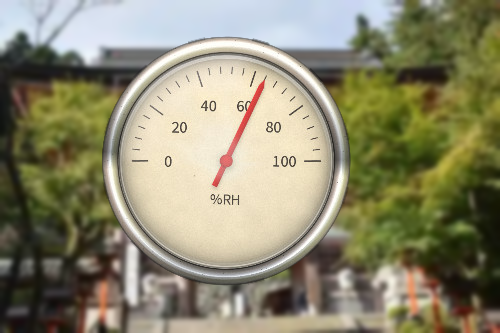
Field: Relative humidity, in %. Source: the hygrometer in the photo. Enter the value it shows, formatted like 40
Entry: 64
